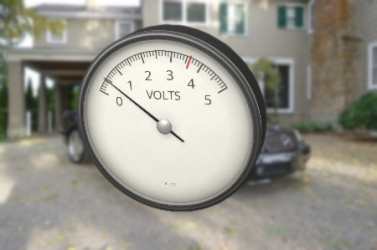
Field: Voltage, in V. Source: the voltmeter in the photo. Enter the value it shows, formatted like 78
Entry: 0.5
